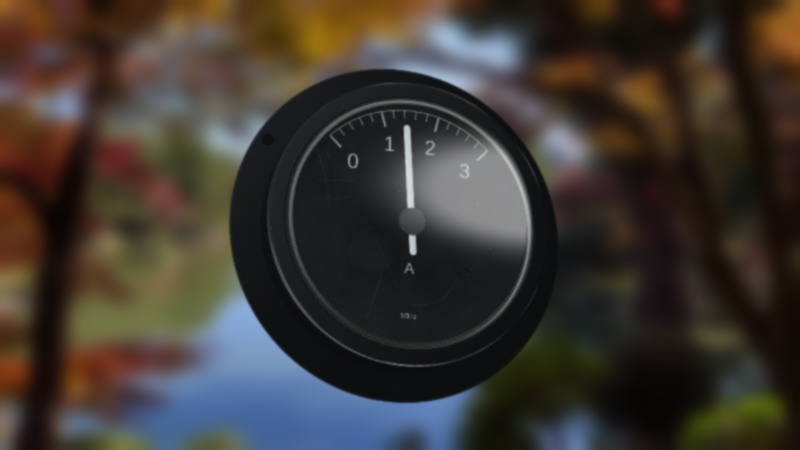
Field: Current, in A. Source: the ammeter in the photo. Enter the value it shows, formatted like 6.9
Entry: 1.4
